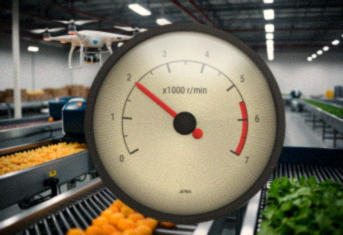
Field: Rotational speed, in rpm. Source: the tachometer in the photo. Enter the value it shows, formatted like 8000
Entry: 2000
